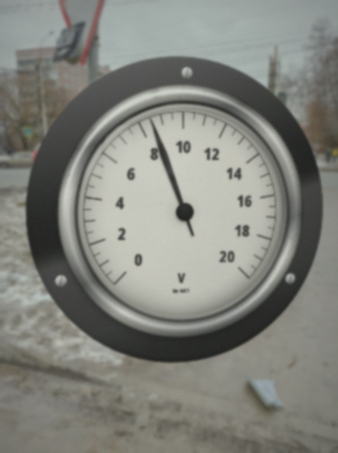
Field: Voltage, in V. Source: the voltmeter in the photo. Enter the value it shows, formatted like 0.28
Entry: 8.5
